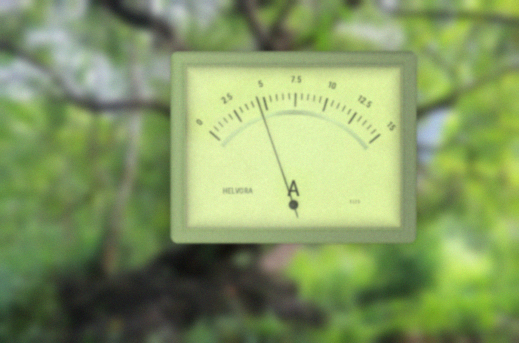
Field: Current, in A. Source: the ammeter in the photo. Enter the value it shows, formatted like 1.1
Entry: 4.5
